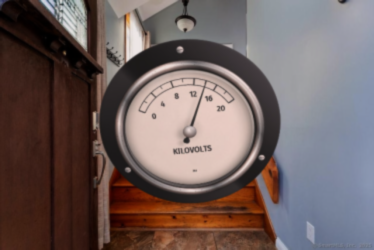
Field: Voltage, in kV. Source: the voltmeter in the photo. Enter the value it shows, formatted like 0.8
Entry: 14
